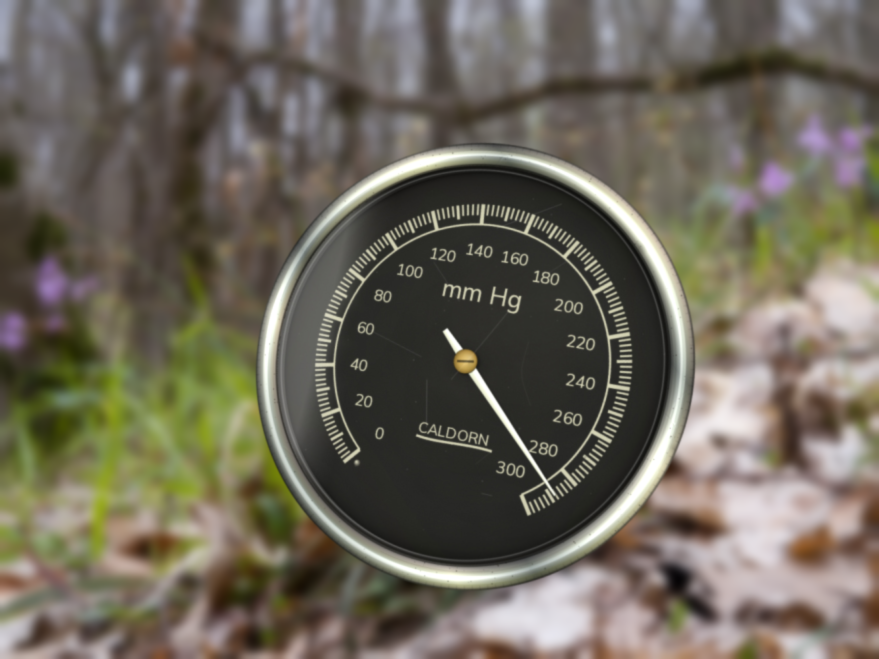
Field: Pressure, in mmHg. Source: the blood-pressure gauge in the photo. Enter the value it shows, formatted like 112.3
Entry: 288
